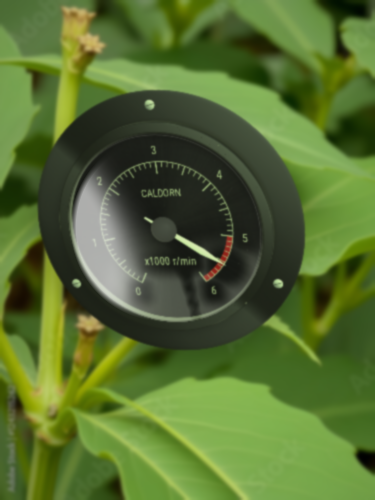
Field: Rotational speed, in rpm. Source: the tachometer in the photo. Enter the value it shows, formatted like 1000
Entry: 5500
